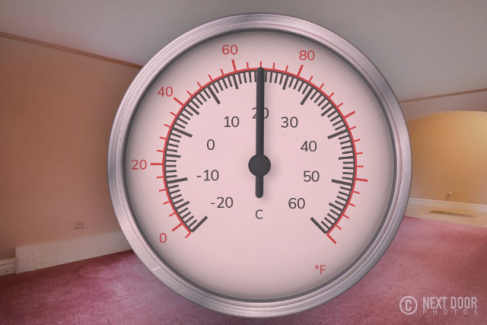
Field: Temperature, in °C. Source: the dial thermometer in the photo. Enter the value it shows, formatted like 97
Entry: 20
